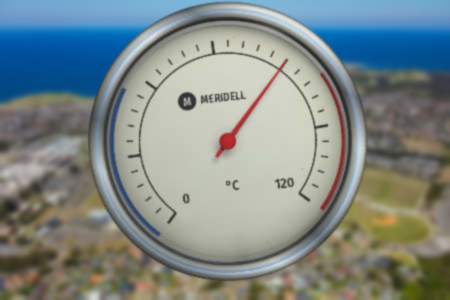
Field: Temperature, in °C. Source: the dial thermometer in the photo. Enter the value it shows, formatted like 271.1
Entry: 80
